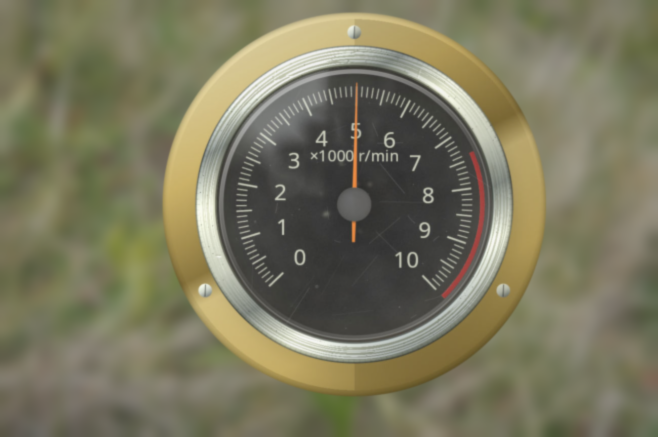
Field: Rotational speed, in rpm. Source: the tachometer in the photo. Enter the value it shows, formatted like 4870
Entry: 5000
